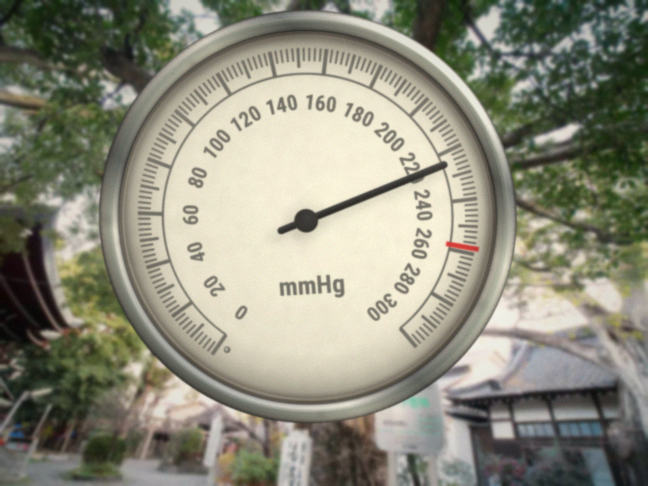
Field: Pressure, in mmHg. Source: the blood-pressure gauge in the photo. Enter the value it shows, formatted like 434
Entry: 224
